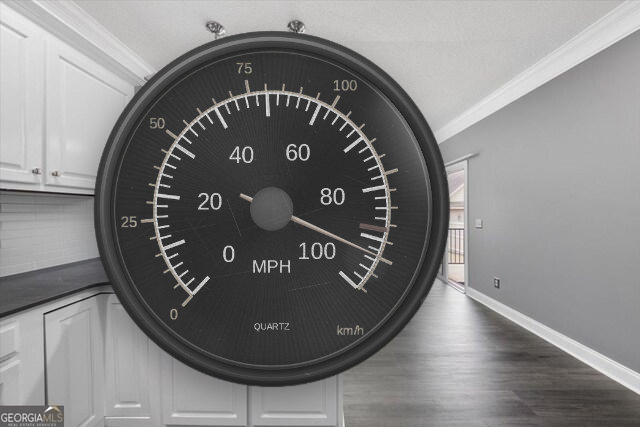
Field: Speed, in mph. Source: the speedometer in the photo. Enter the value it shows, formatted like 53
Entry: 93
